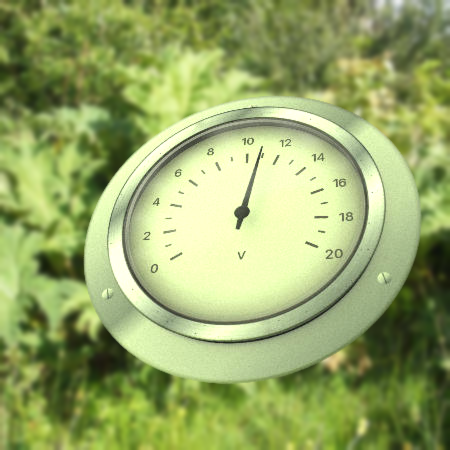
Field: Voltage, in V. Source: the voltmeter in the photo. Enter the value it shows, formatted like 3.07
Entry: 11
